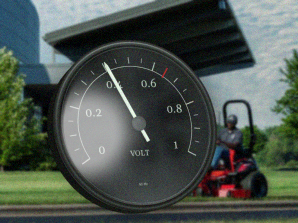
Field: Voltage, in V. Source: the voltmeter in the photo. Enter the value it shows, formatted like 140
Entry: 0.4
